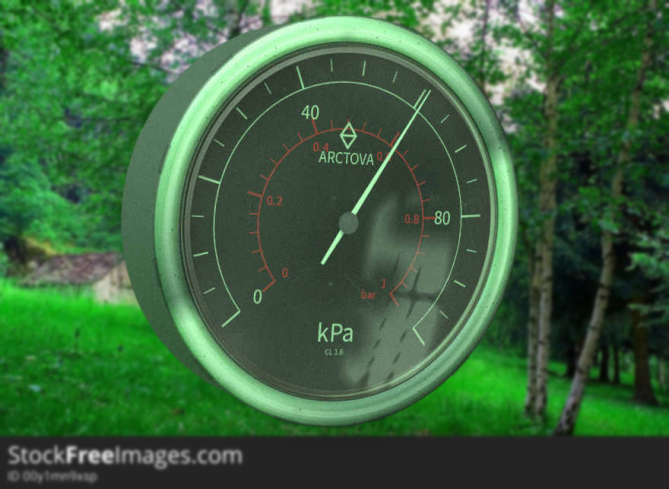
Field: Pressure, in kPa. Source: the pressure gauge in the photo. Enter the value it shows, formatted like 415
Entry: 60
